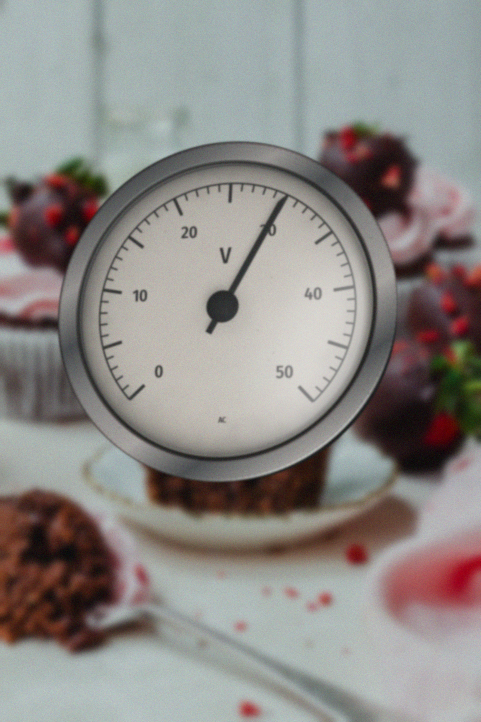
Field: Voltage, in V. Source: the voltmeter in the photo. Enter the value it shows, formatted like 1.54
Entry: 30
